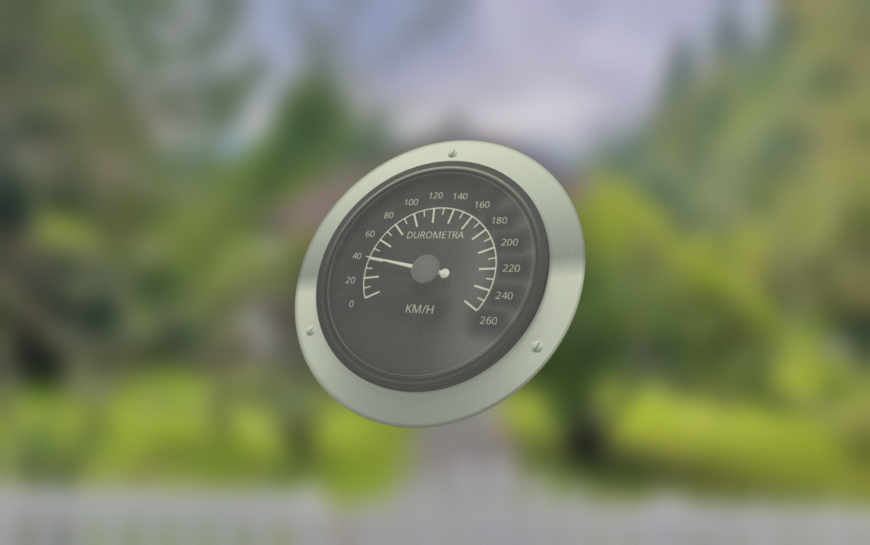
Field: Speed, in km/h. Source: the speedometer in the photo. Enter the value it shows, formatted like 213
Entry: 40
